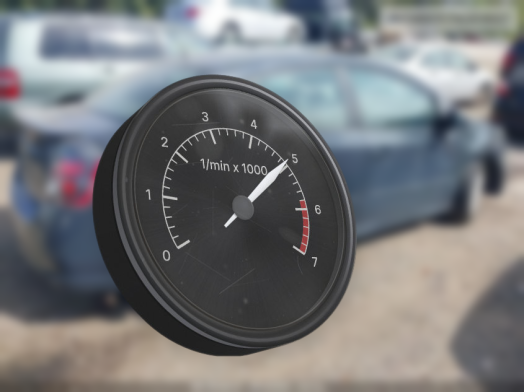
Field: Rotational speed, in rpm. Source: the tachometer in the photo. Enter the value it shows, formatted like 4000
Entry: 4900
